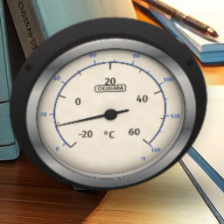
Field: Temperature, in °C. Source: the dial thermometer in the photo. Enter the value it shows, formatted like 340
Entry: -10
